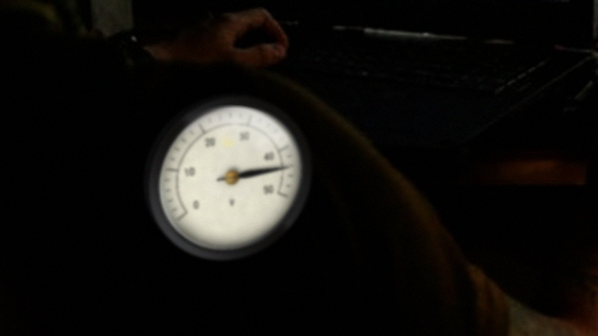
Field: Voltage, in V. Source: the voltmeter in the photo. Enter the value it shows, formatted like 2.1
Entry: 44
